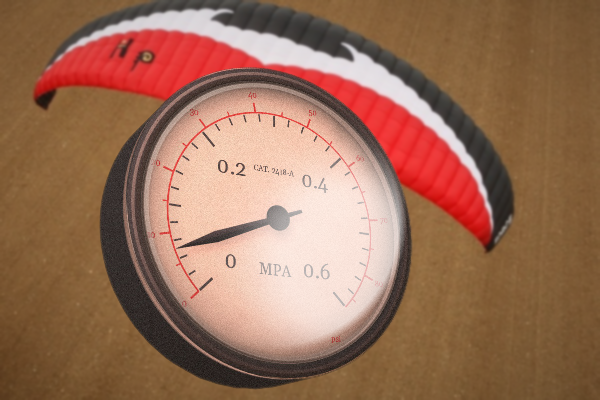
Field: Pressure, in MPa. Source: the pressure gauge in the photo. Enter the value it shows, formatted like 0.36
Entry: 0.05
